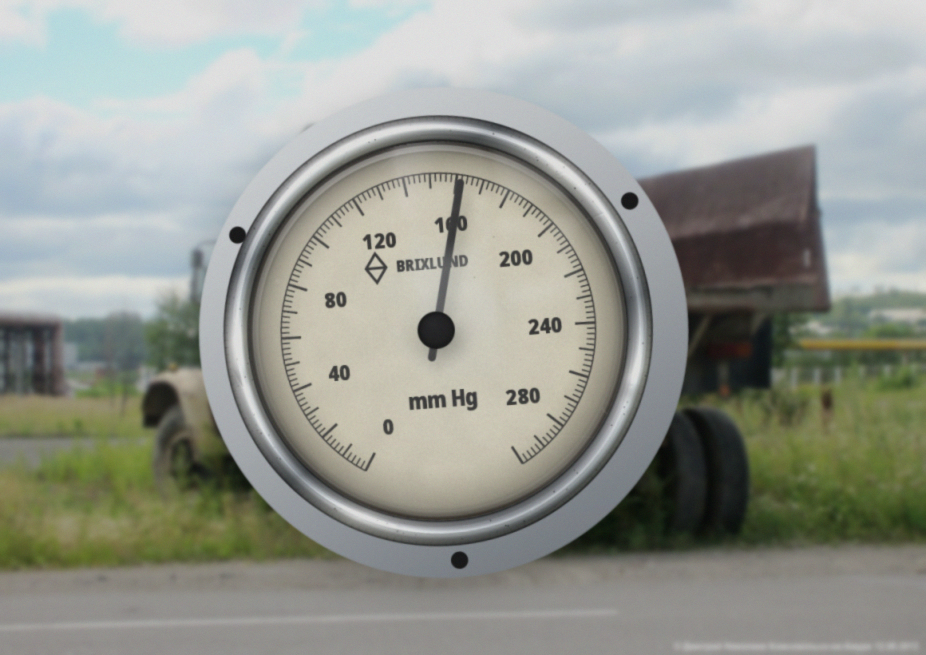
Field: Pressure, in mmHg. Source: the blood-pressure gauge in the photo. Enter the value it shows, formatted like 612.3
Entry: 162
